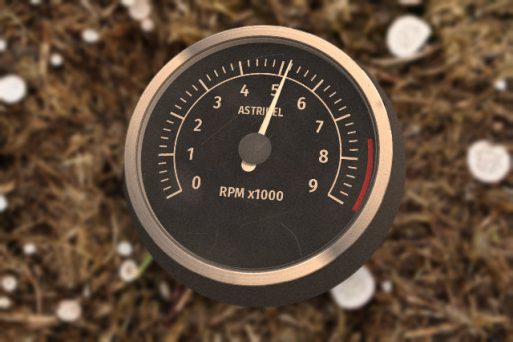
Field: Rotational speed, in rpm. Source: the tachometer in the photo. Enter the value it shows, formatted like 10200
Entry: 5200
